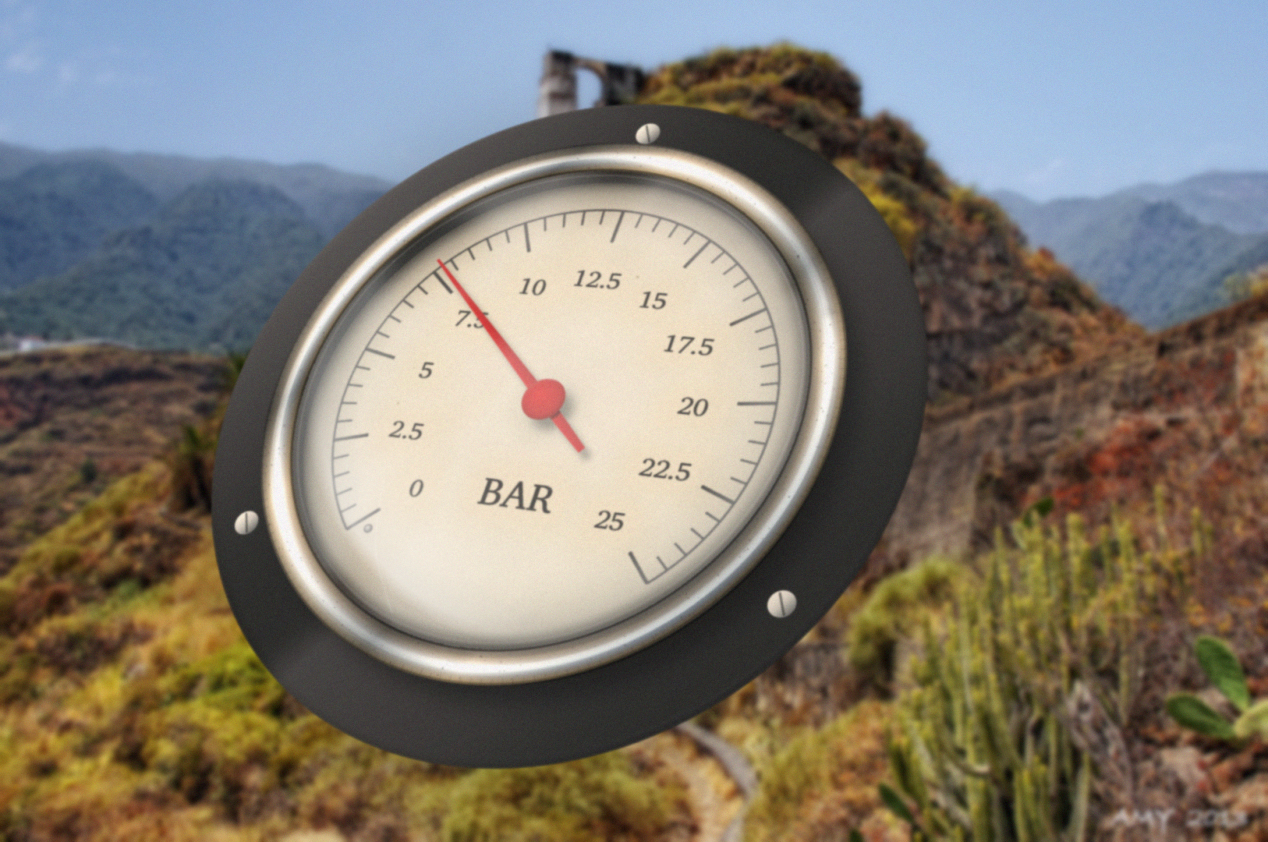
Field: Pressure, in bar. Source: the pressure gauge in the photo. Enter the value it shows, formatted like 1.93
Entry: 7.75
